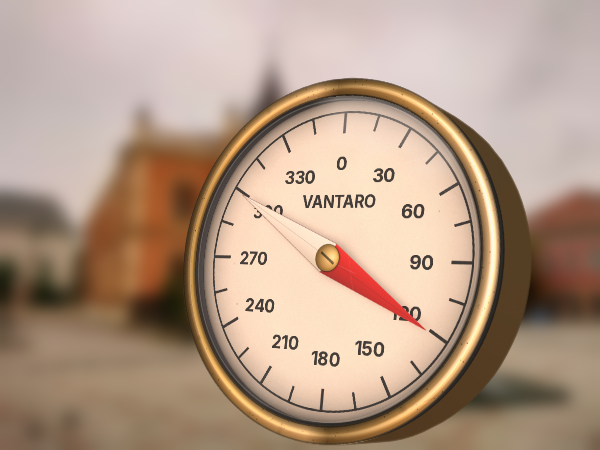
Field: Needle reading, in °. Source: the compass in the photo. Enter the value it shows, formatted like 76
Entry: 120
